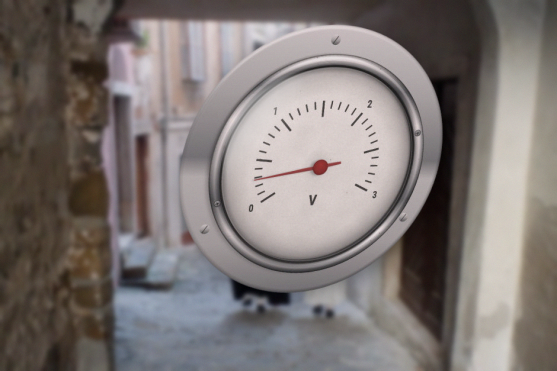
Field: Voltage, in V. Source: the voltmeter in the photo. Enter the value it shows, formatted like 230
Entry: 0.3
